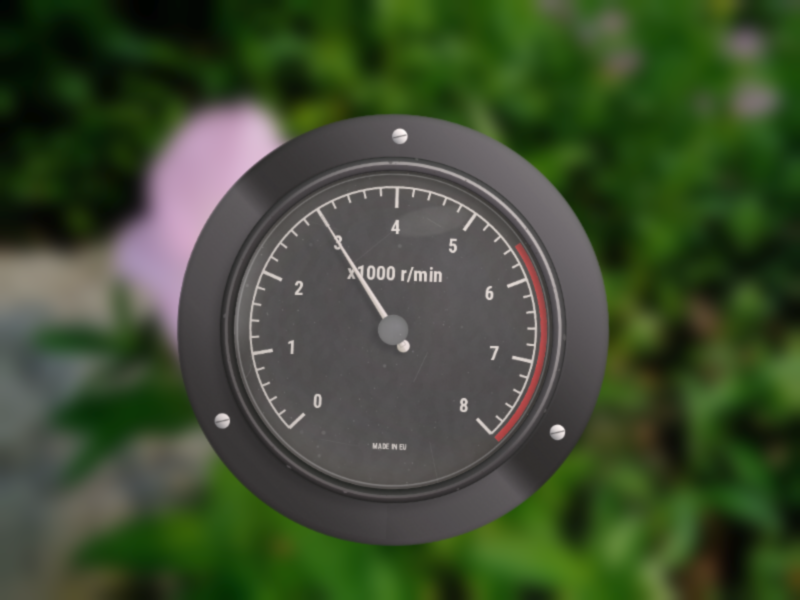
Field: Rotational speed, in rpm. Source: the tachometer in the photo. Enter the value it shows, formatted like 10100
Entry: 3000
